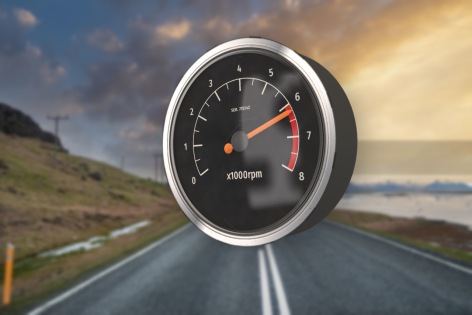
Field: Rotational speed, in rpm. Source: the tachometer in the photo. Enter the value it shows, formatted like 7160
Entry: 6250
